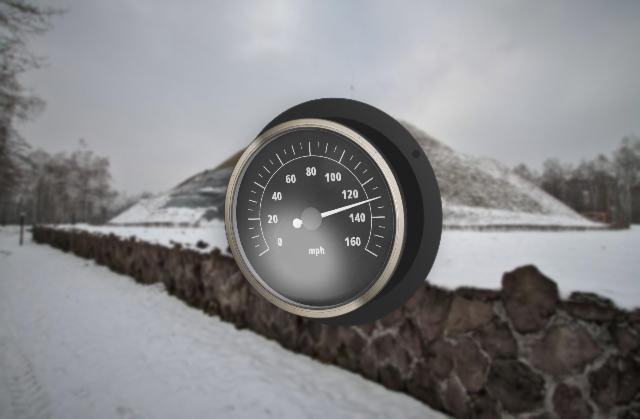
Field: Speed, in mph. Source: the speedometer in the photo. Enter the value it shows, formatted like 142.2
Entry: 130
